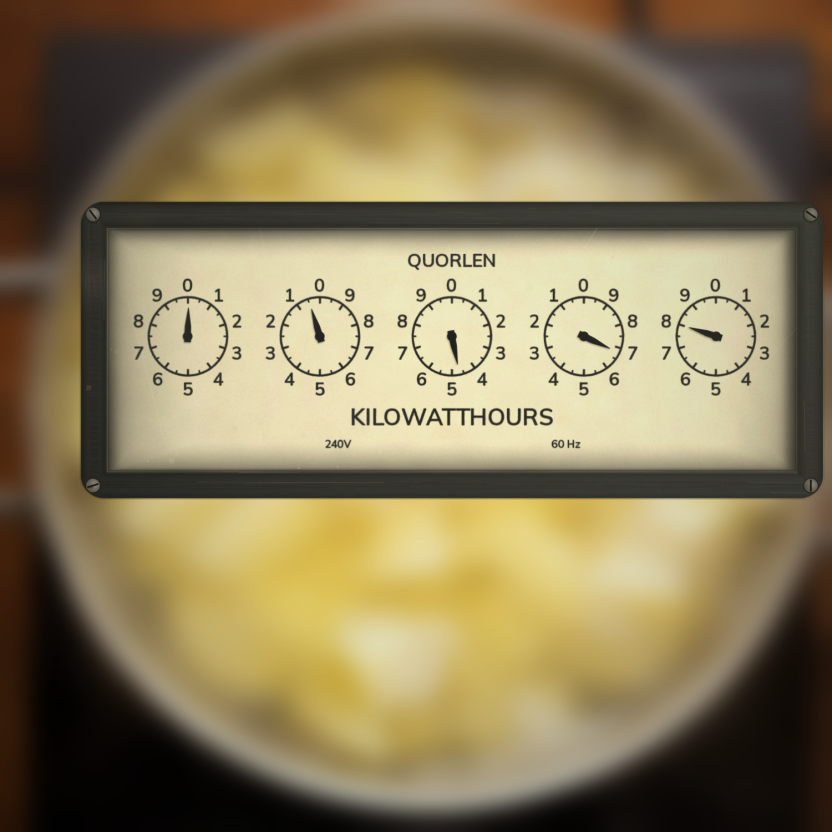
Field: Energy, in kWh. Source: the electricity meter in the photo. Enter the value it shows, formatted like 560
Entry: 468
